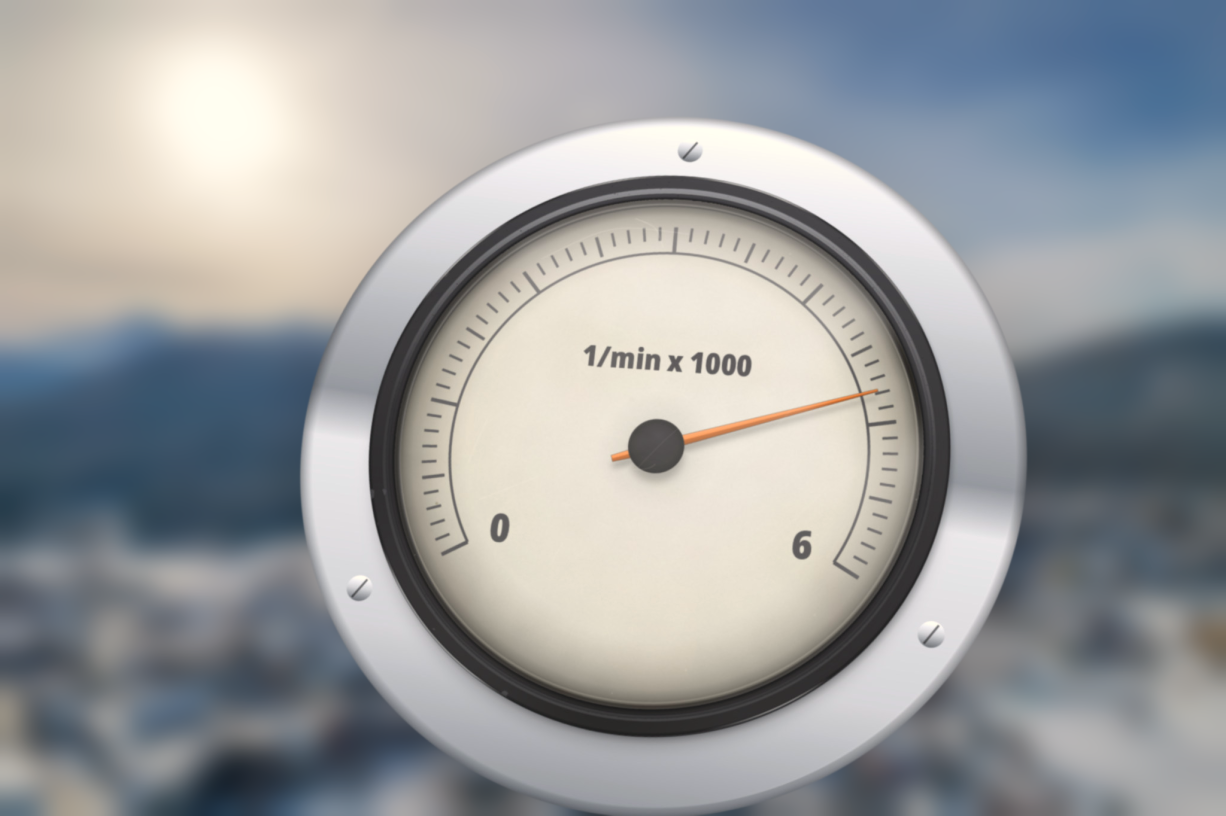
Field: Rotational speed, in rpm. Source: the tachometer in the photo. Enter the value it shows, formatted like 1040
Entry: 4800
